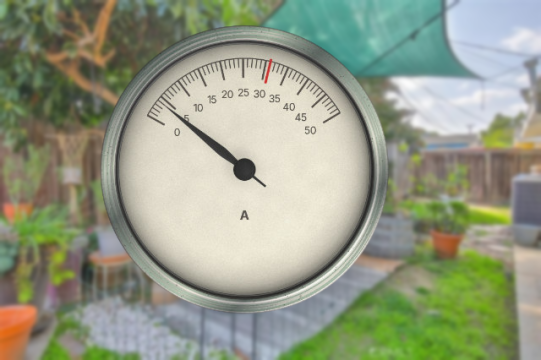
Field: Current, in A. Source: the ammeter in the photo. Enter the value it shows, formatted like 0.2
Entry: 4
